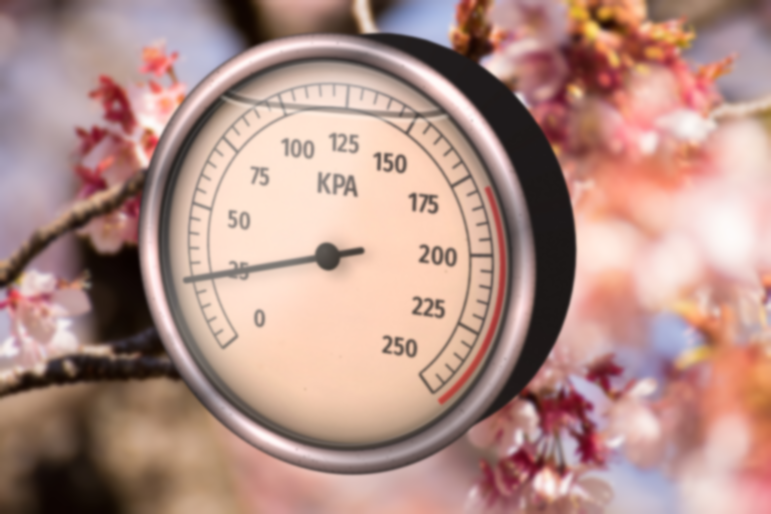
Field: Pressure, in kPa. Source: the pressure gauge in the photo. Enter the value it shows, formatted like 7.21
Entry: 25
